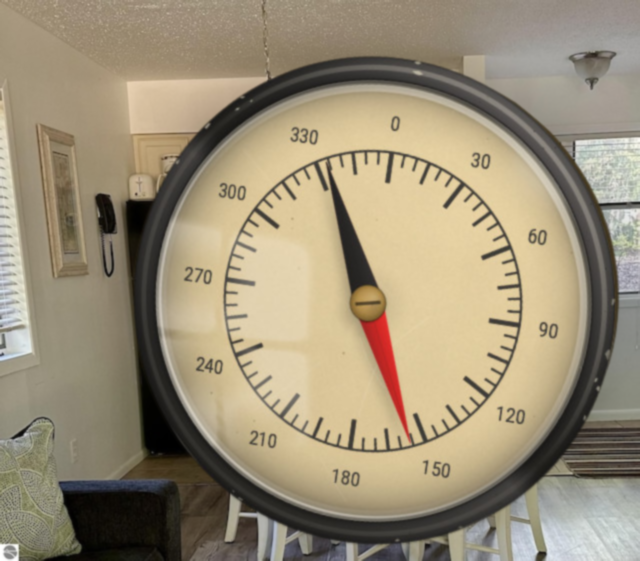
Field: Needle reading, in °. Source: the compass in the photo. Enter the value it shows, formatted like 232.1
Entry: 155
